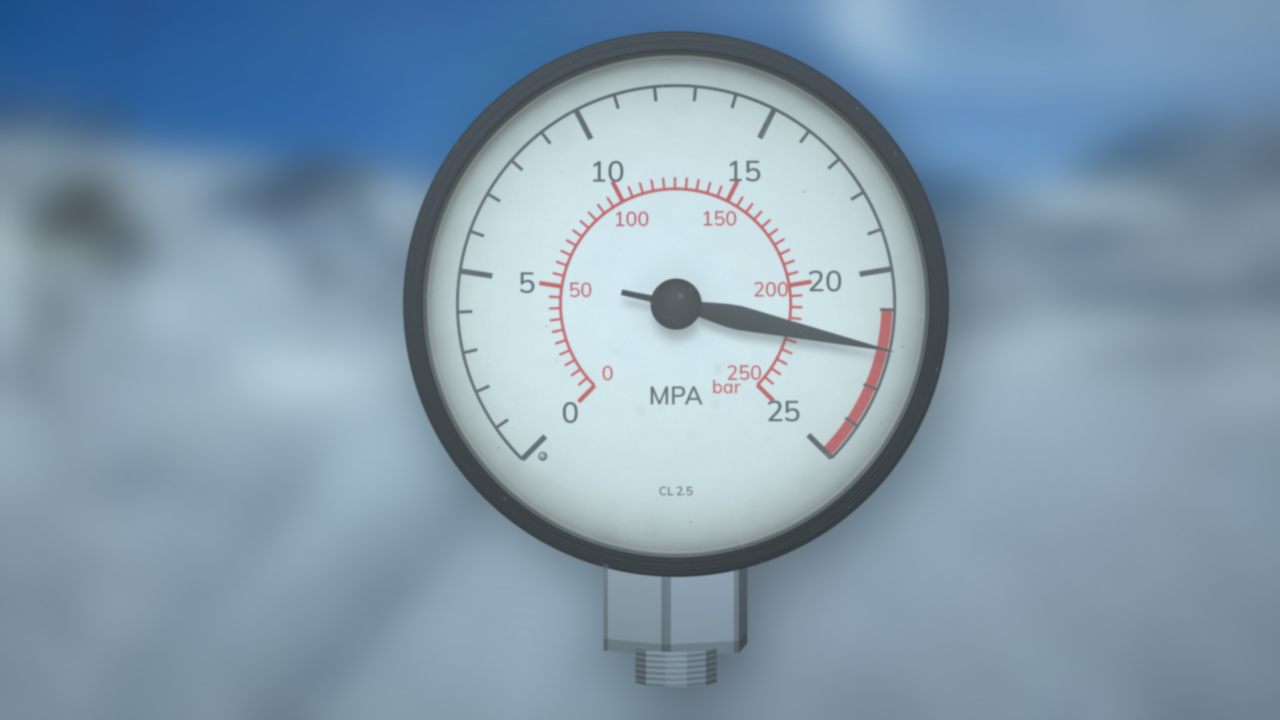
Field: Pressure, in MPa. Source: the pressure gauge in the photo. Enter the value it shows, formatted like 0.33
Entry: 22
